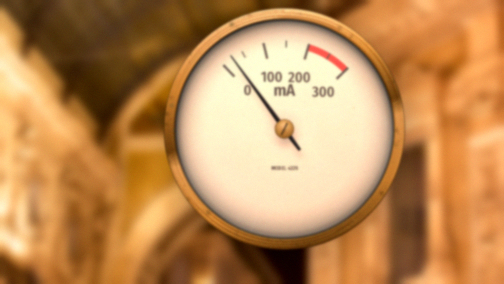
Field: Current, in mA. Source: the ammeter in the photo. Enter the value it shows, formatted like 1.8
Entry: 25
